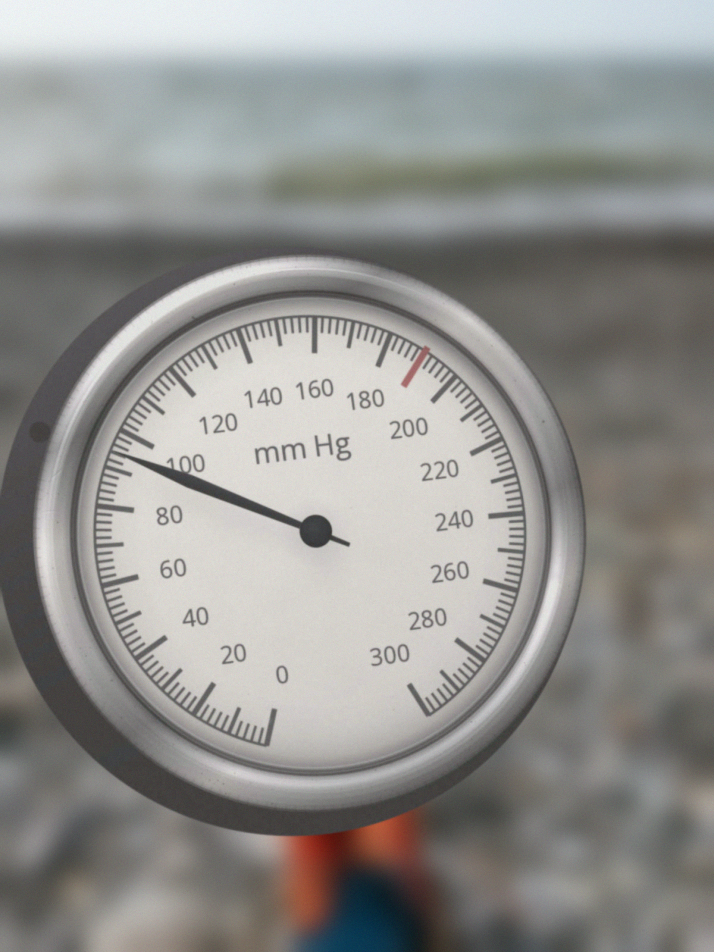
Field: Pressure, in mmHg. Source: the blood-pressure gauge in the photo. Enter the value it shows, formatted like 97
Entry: 94
